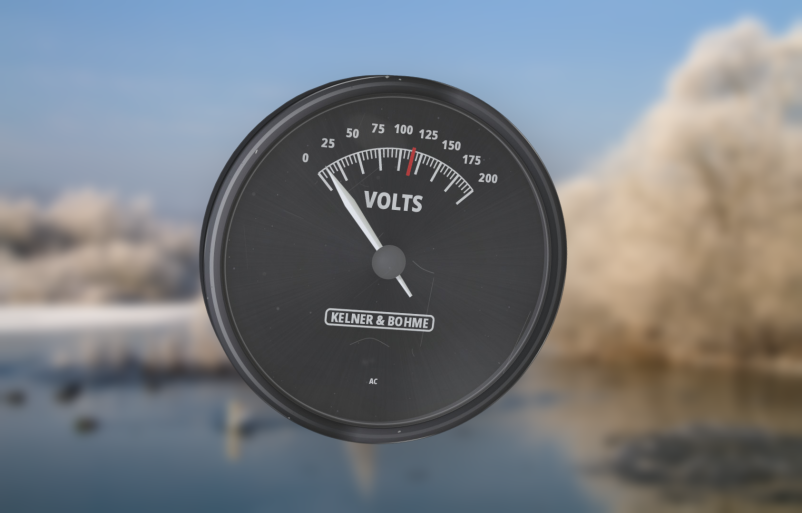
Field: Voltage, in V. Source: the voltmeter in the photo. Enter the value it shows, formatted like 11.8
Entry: 10
